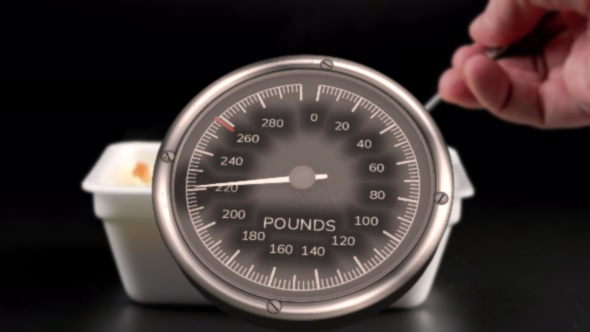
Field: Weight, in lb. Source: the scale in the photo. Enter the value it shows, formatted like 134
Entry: 220
